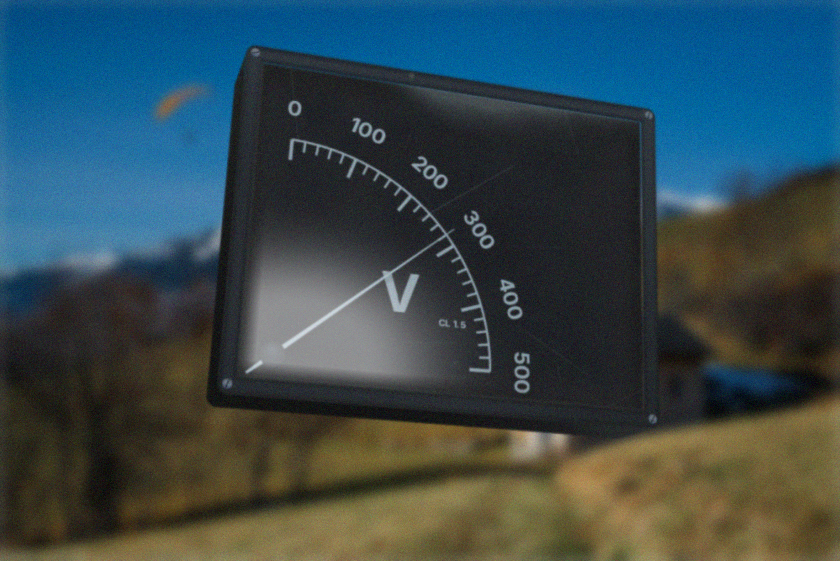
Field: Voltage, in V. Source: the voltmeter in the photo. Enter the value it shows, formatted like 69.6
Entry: 280
